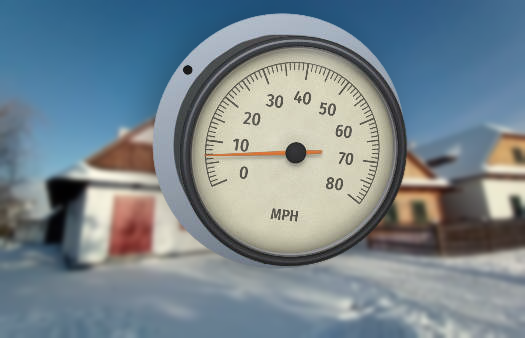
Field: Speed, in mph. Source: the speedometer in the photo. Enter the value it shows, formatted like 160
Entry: 7
